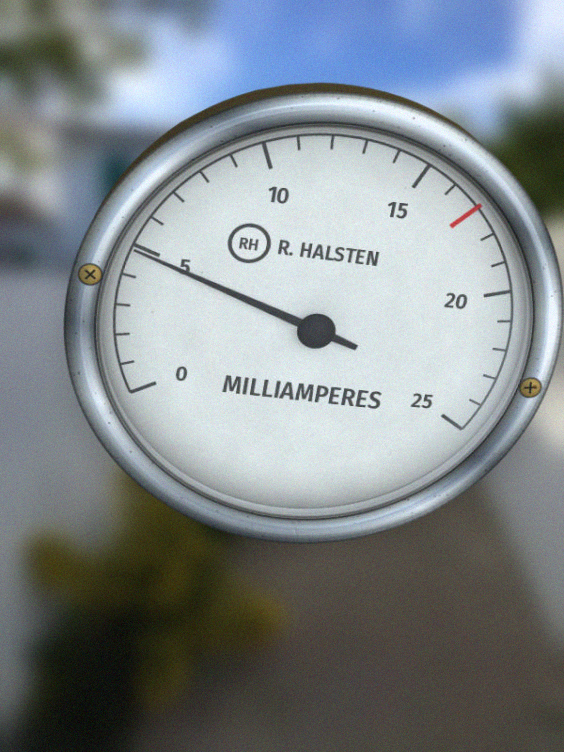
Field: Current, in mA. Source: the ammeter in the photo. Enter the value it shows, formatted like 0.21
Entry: 5
